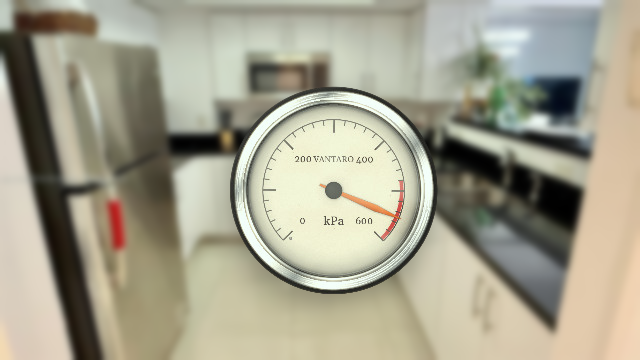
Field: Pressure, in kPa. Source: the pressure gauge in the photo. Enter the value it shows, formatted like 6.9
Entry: 550
